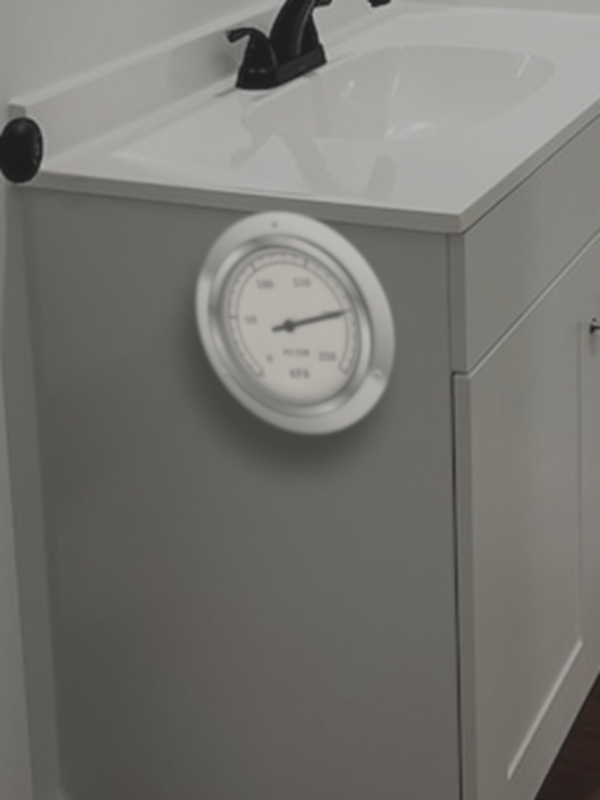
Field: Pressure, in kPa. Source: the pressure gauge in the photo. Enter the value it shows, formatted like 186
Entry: 200
